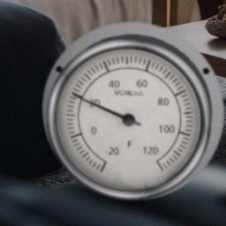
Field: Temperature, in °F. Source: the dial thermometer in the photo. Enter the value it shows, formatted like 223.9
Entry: 20
